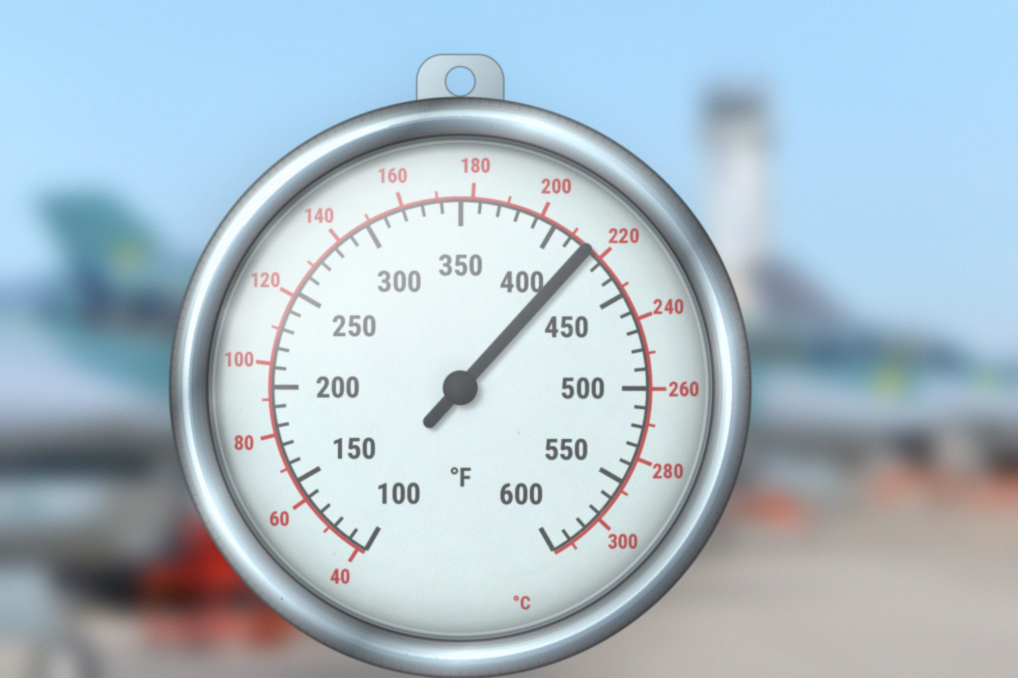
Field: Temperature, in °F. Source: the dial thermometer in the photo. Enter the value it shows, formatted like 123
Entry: 420
